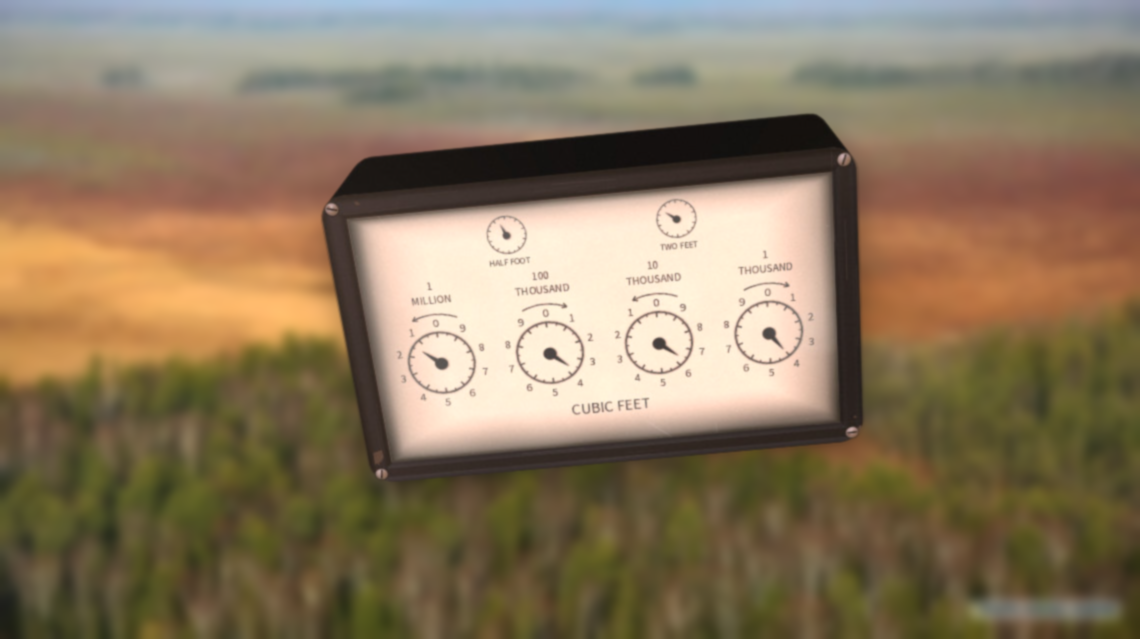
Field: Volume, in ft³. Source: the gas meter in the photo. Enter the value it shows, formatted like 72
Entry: 136400
